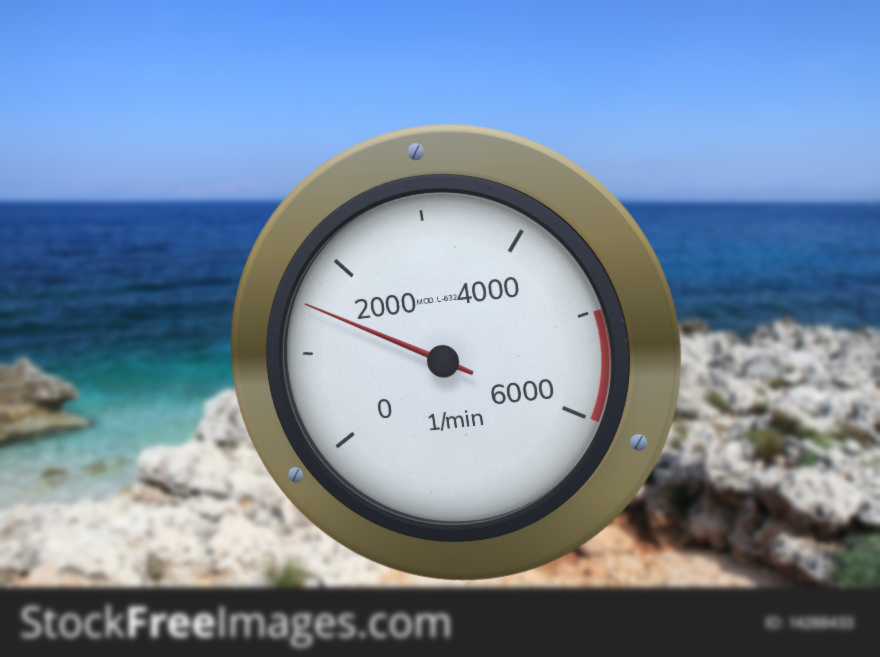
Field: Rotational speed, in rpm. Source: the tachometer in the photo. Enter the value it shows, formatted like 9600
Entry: 1500
